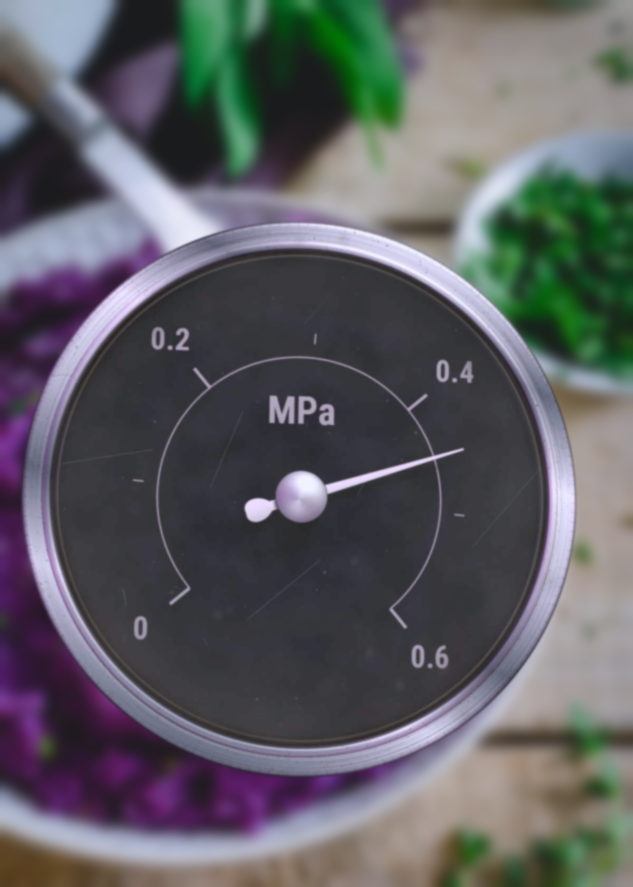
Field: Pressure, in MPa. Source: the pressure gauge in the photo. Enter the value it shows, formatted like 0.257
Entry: 0.45
